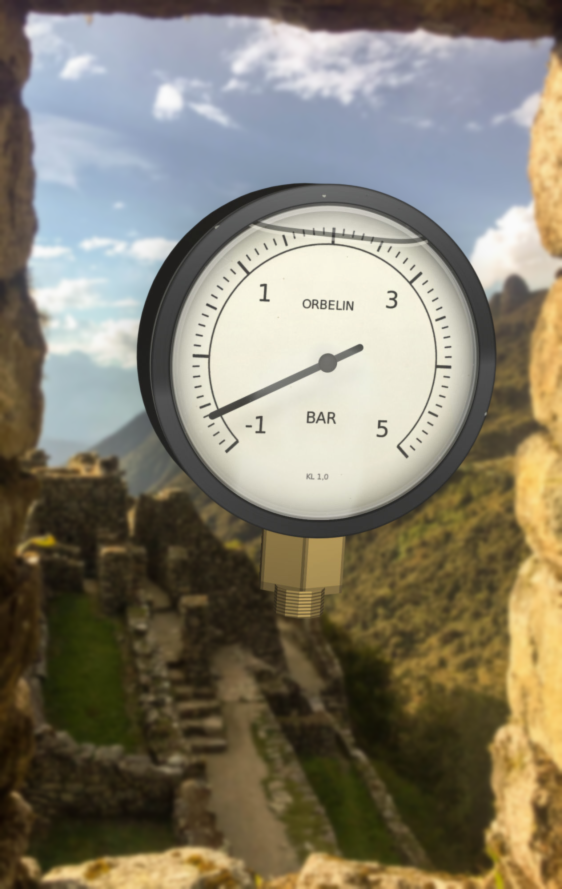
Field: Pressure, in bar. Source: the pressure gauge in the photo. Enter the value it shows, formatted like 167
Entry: -0.6
